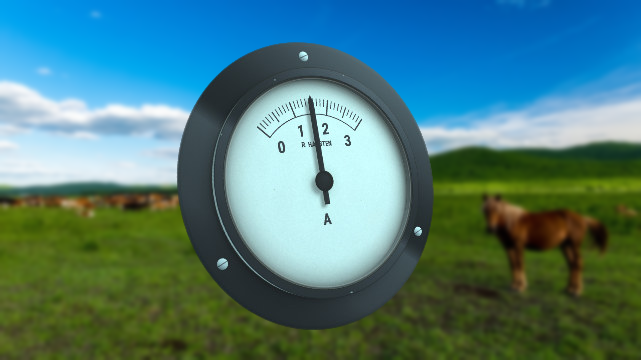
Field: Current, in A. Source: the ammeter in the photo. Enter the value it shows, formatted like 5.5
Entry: 1.5
